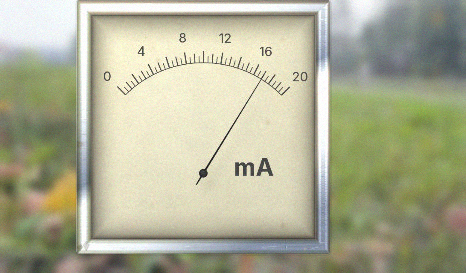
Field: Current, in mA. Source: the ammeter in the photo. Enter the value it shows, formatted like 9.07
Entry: 17
